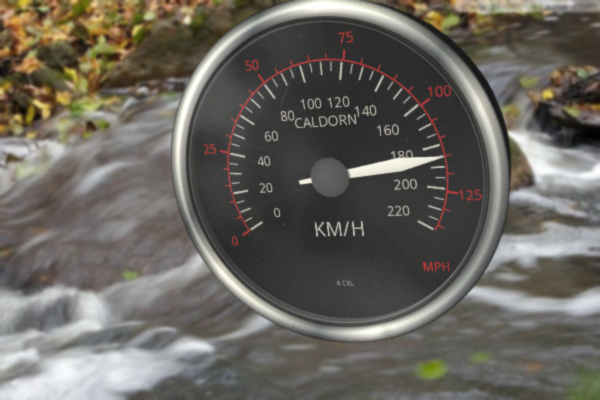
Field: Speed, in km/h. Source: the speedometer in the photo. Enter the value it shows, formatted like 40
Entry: 185
